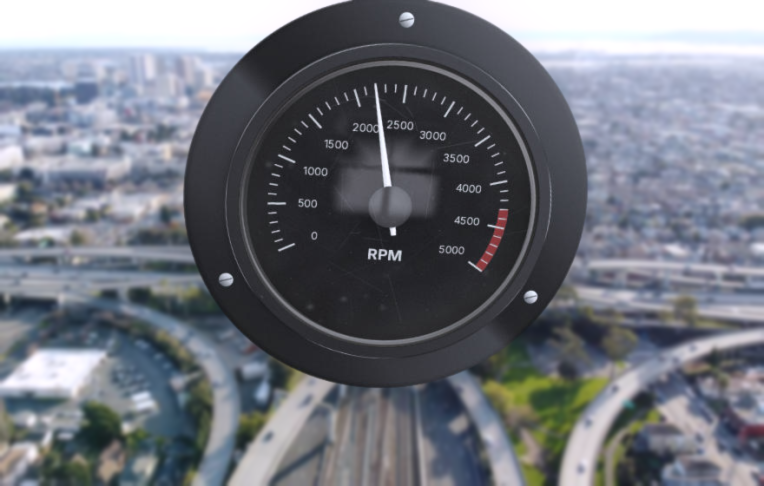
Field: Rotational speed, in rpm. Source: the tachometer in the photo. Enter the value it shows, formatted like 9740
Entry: 2200
